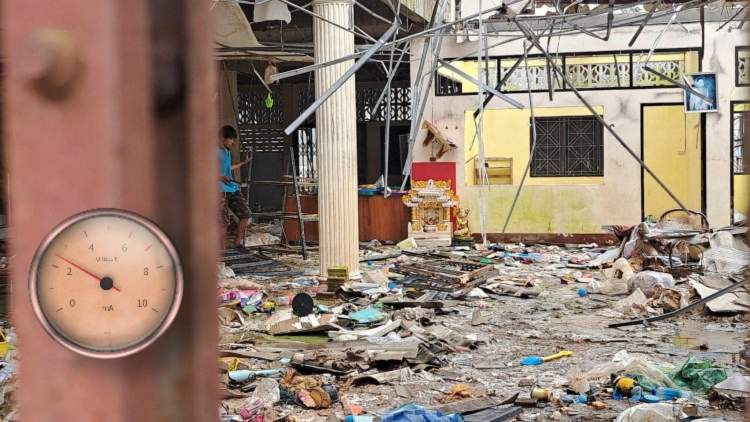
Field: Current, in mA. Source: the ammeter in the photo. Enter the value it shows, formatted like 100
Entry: 2.5
